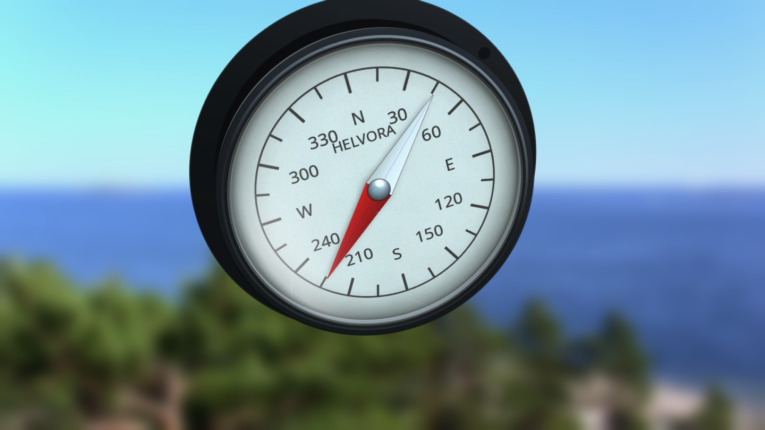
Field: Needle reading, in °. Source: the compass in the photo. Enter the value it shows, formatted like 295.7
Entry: 225
